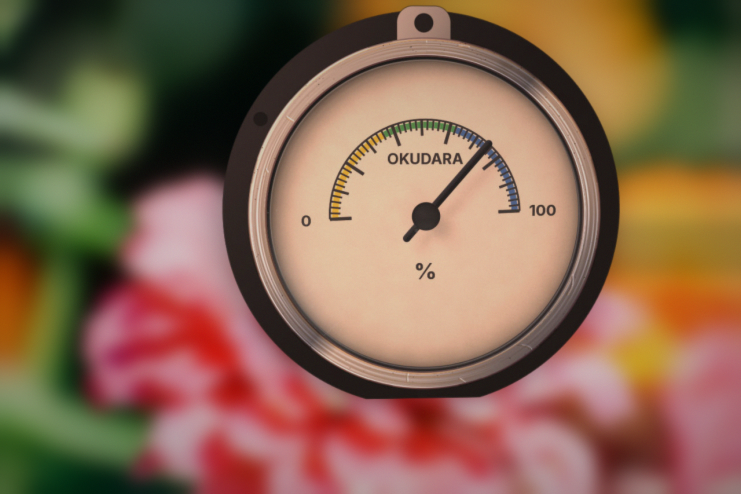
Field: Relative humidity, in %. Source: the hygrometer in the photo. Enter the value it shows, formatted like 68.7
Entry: 74
